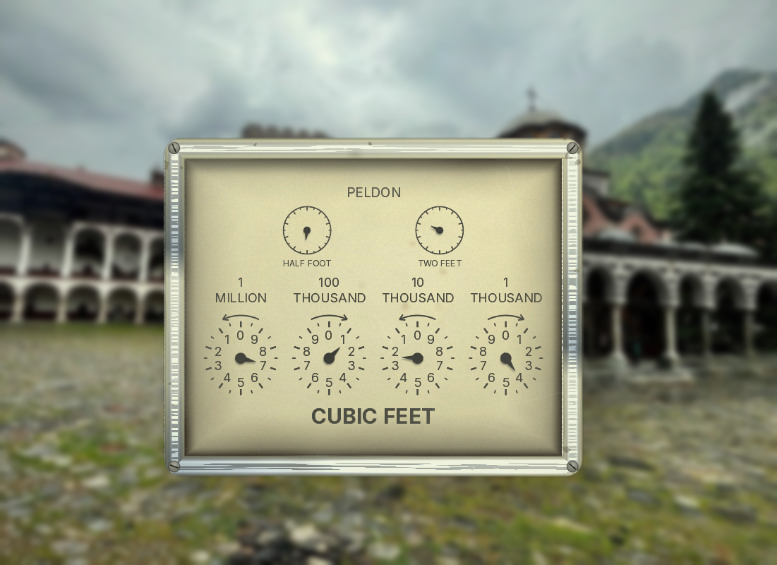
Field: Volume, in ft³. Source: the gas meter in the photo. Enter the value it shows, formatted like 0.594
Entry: 712400
